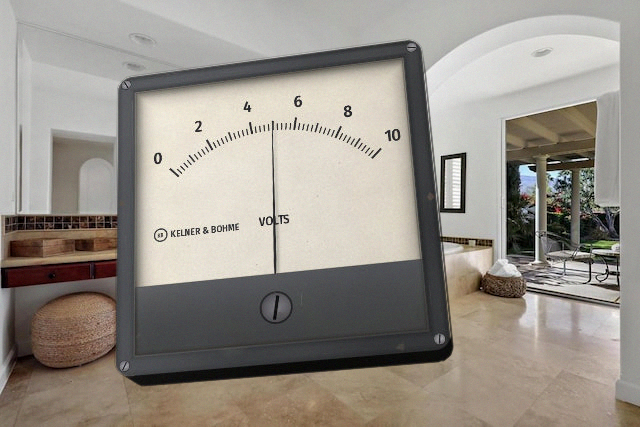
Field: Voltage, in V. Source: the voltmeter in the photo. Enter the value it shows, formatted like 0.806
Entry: 5
